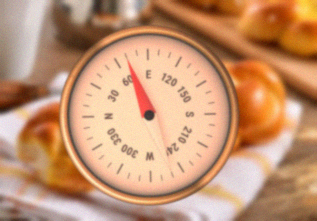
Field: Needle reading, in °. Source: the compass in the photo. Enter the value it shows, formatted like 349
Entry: 70
